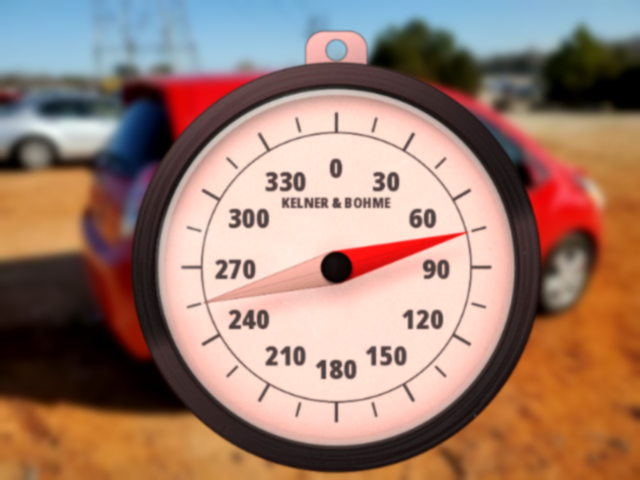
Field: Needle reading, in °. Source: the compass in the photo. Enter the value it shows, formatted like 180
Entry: 75
